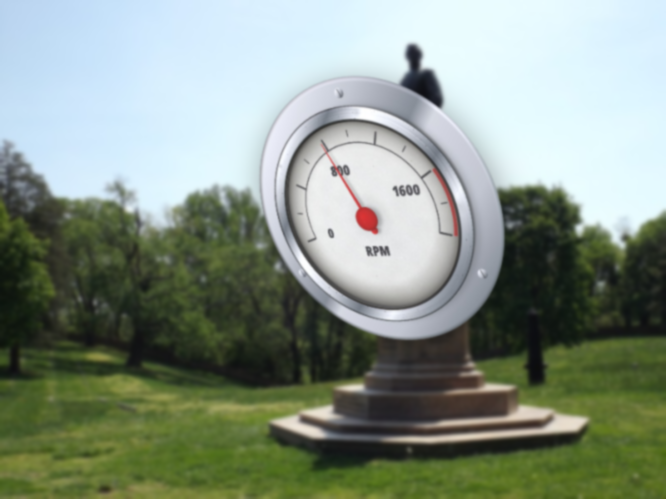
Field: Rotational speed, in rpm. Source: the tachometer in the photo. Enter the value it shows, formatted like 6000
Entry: 800
